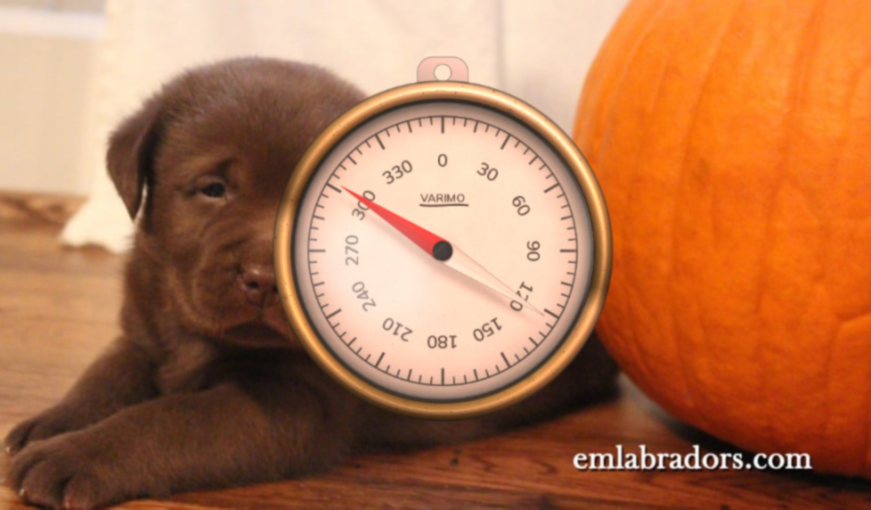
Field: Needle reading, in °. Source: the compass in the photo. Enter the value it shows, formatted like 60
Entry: 302.5
